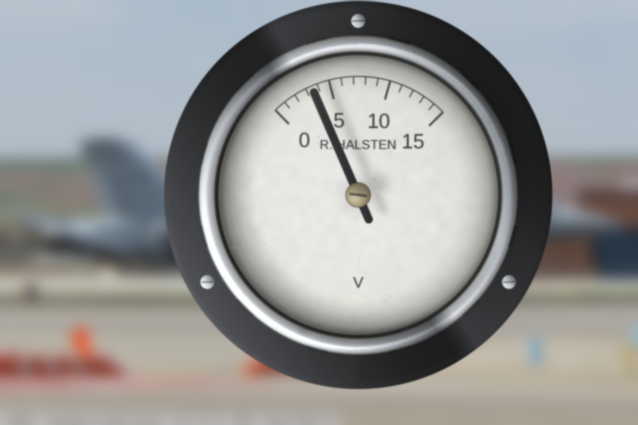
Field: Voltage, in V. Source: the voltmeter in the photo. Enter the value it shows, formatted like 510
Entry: 3.5
